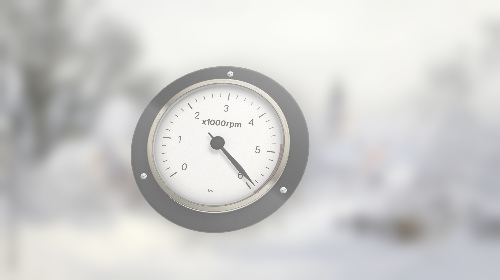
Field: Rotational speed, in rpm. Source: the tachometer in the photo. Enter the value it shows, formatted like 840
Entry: 5900
